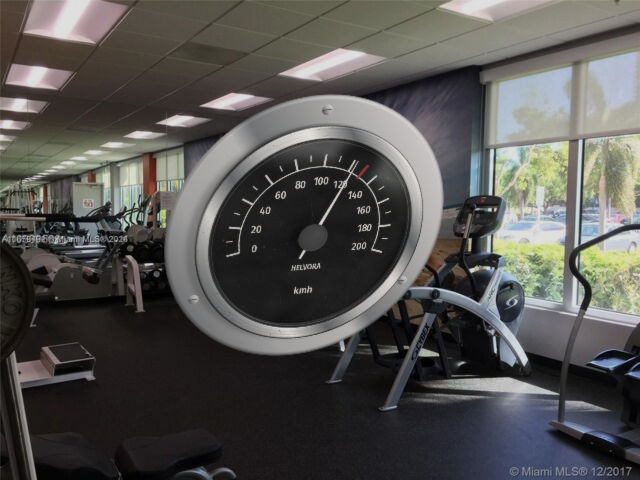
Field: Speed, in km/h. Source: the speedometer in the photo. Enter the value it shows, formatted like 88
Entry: 120
